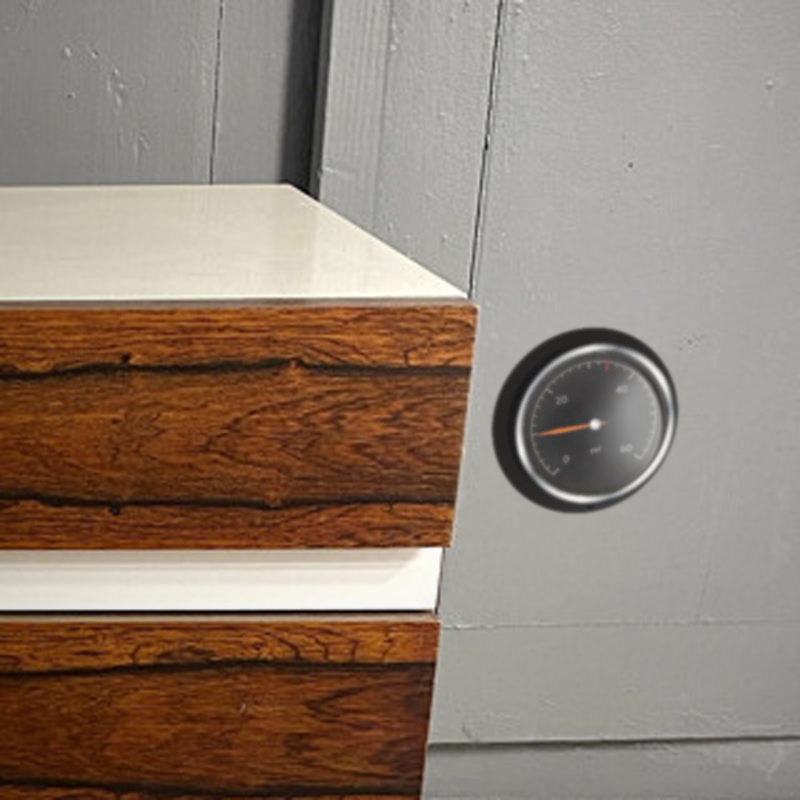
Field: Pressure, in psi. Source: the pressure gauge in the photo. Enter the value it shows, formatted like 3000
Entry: 10
